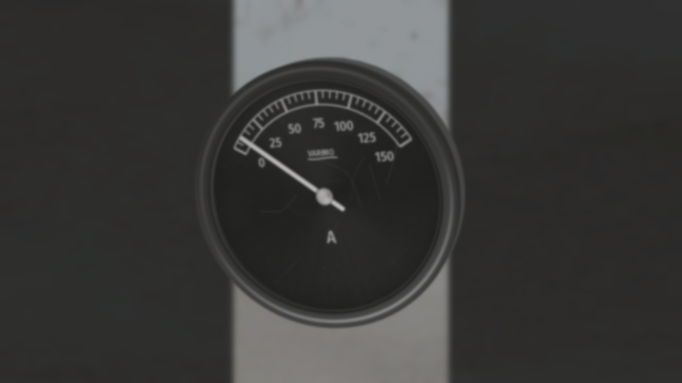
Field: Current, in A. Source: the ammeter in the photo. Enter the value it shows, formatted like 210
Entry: 10
